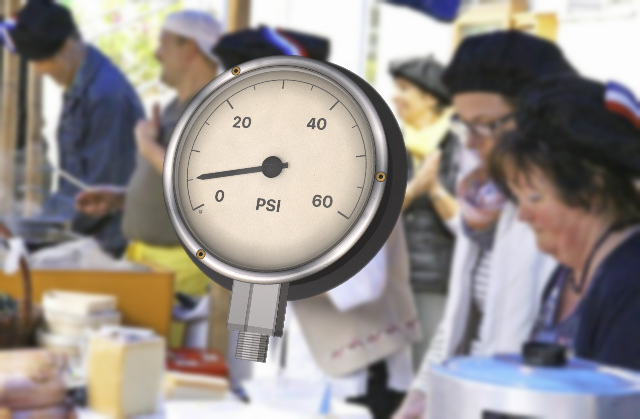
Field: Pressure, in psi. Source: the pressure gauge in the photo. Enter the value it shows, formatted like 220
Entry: 5
